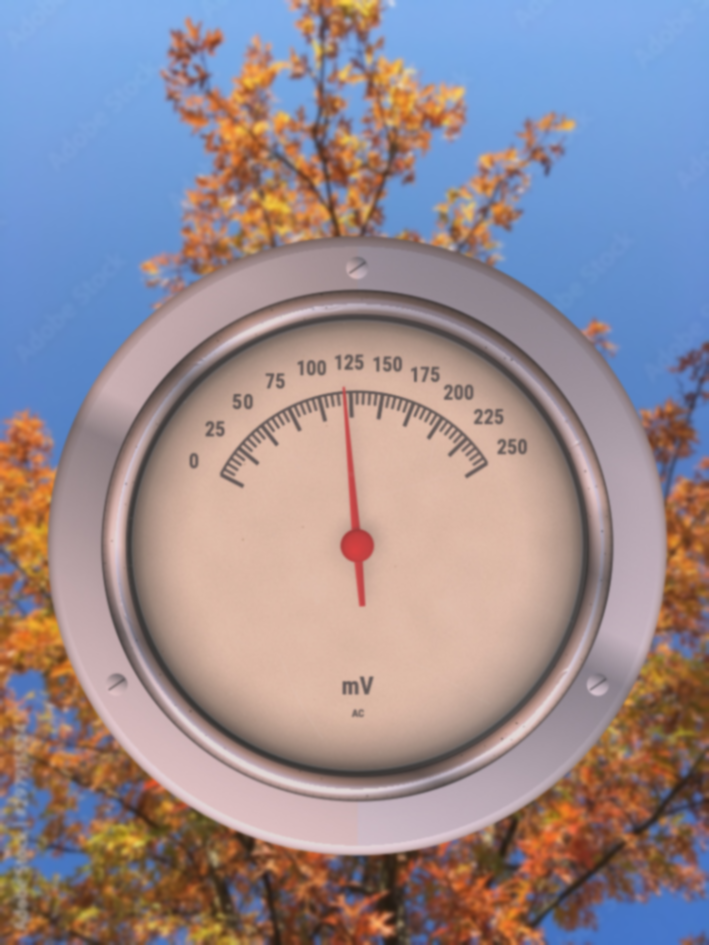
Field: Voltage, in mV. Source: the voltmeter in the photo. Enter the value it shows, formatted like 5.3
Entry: 120
